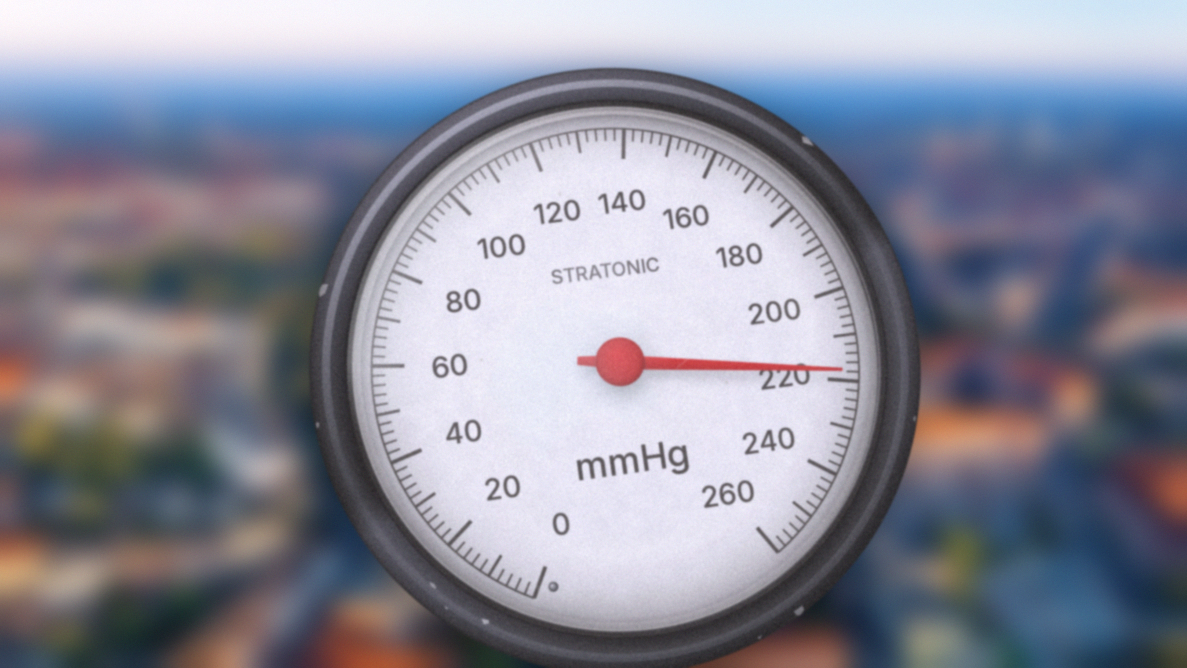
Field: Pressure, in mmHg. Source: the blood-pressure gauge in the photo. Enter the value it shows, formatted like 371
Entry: 218
